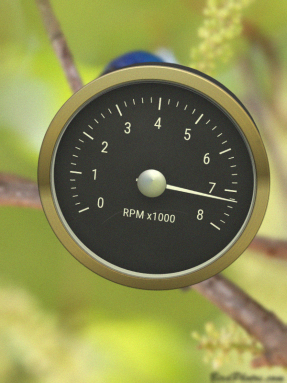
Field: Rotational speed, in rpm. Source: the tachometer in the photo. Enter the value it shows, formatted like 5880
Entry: 7200
